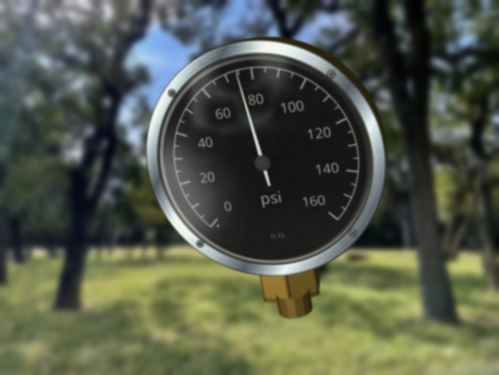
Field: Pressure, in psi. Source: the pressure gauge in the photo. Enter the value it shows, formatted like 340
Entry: 75
